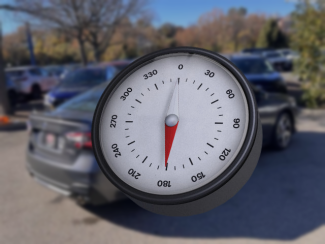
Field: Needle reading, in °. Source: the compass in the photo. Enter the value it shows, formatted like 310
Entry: 180
